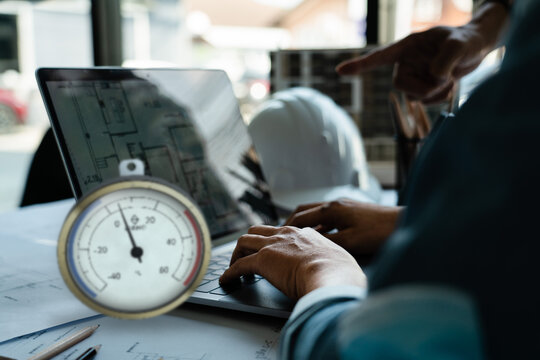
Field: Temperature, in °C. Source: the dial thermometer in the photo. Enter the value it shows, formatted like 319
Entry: 5
